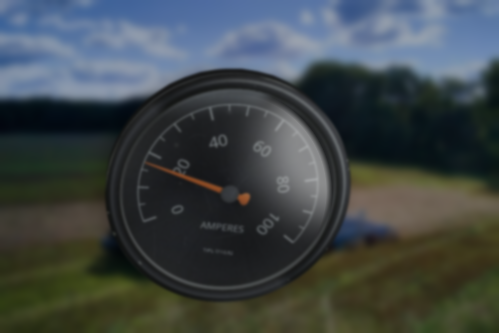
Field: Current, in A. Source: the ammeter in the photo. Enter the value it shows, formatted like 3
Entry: 17.5
